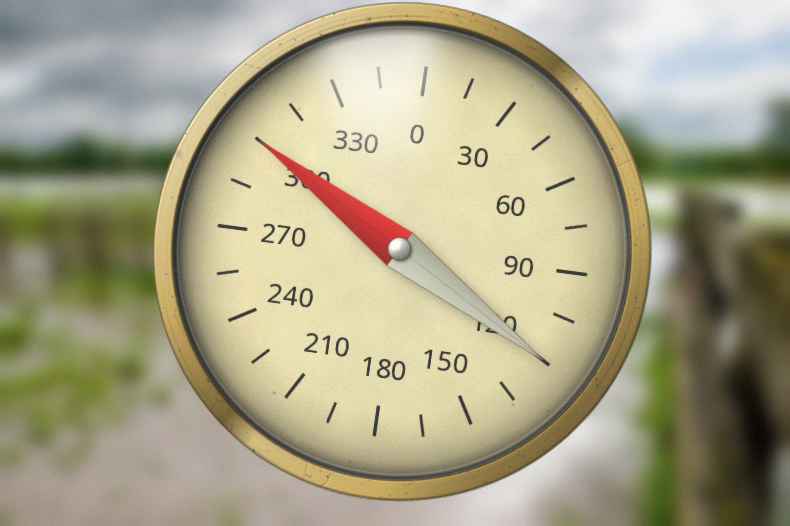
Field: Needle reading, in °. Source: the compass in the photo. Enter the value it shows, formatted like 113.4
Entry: 300
